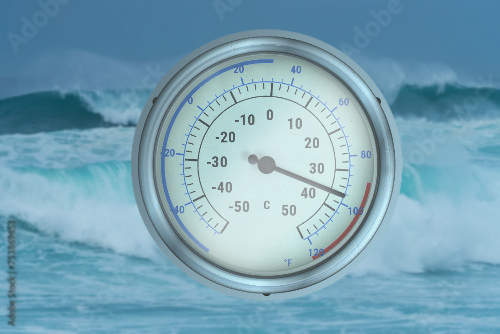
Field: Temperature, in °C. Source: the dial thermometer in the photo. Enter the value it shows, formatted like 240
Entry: 36
